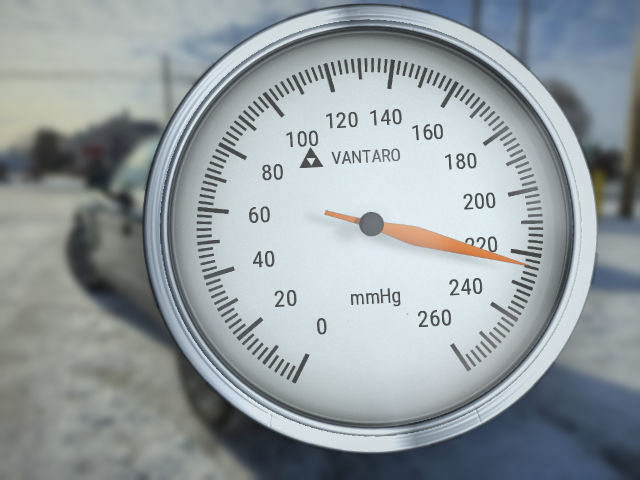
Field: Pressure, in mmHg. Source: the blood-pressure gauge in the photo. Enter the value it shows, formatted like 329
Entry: 224
